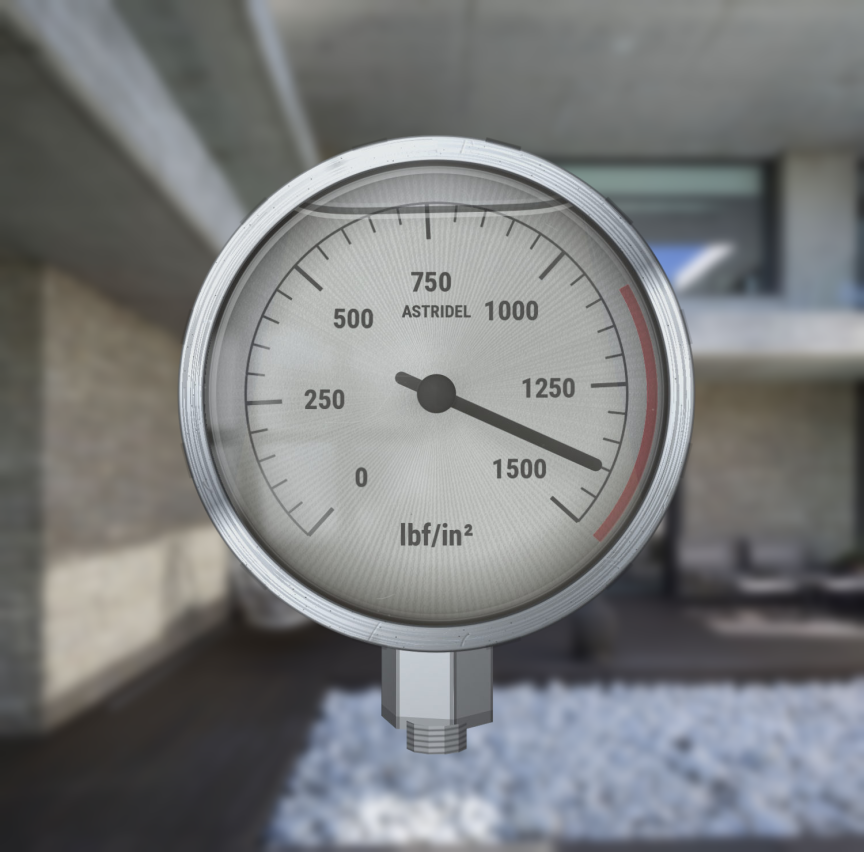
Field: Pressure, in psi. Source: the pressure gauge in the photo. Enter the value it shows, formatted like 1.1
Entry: 1400
